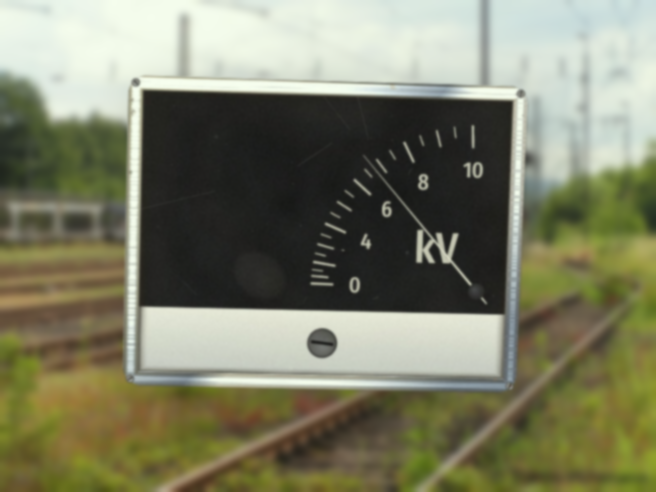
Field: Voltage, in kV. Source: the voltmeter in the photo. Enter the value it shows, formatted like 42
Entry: 6.75
